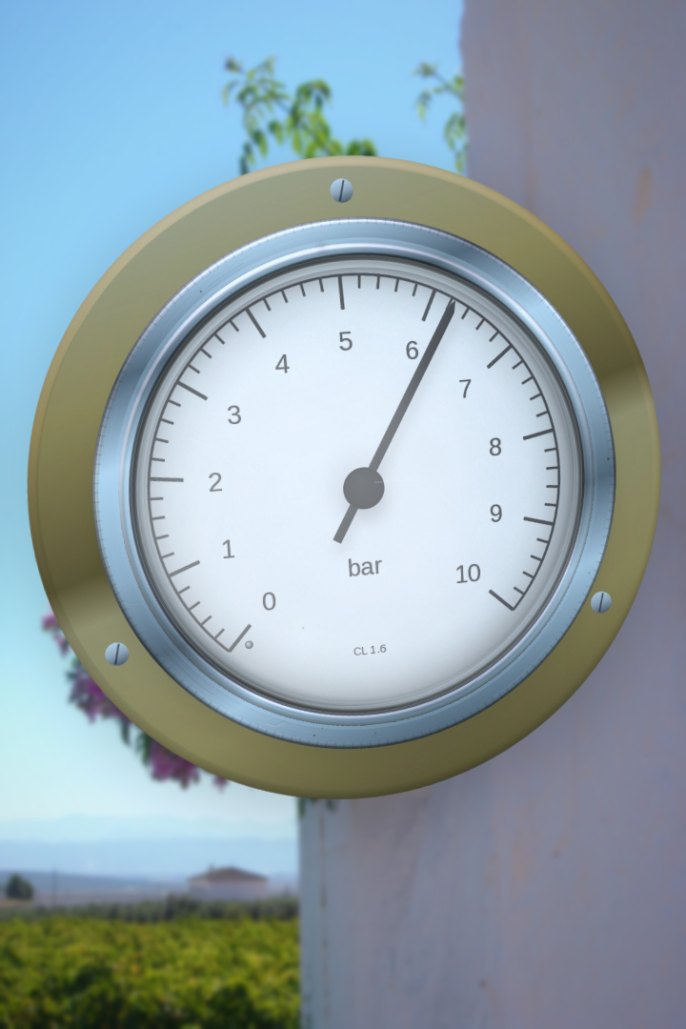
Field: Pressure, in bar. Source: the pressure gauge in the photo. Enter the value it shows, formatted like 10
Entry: 6.2
